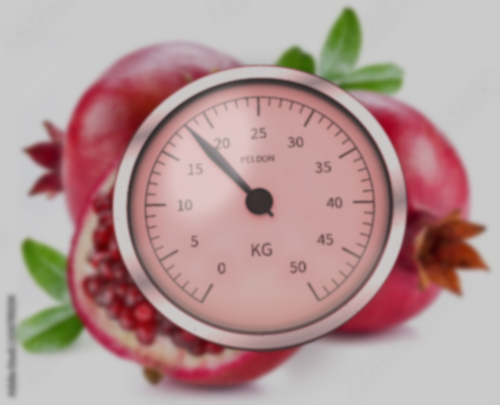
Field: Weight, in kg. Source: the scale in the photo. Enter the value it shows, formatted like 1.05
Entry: 18
